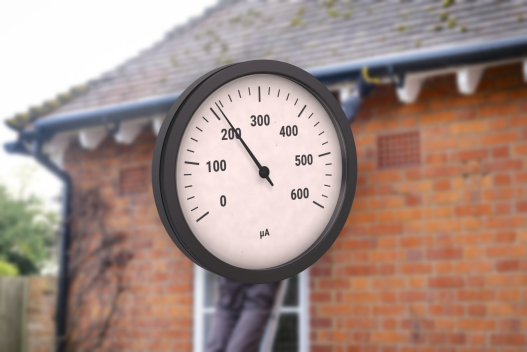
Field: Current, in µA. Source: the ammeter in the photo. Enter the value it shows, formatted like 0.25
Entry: 210
